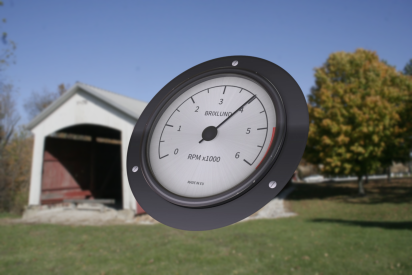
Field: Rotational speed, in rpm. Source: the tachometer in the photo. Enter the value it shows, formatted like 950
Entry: 4000
